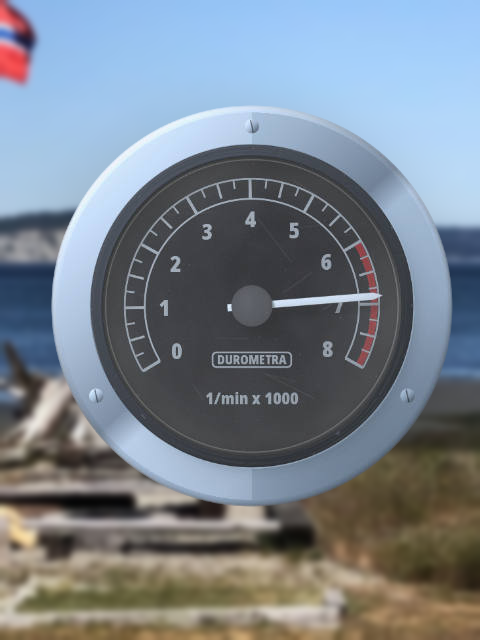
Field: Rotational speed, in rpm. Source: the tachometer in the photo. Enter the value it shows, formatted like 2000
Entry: 6875
